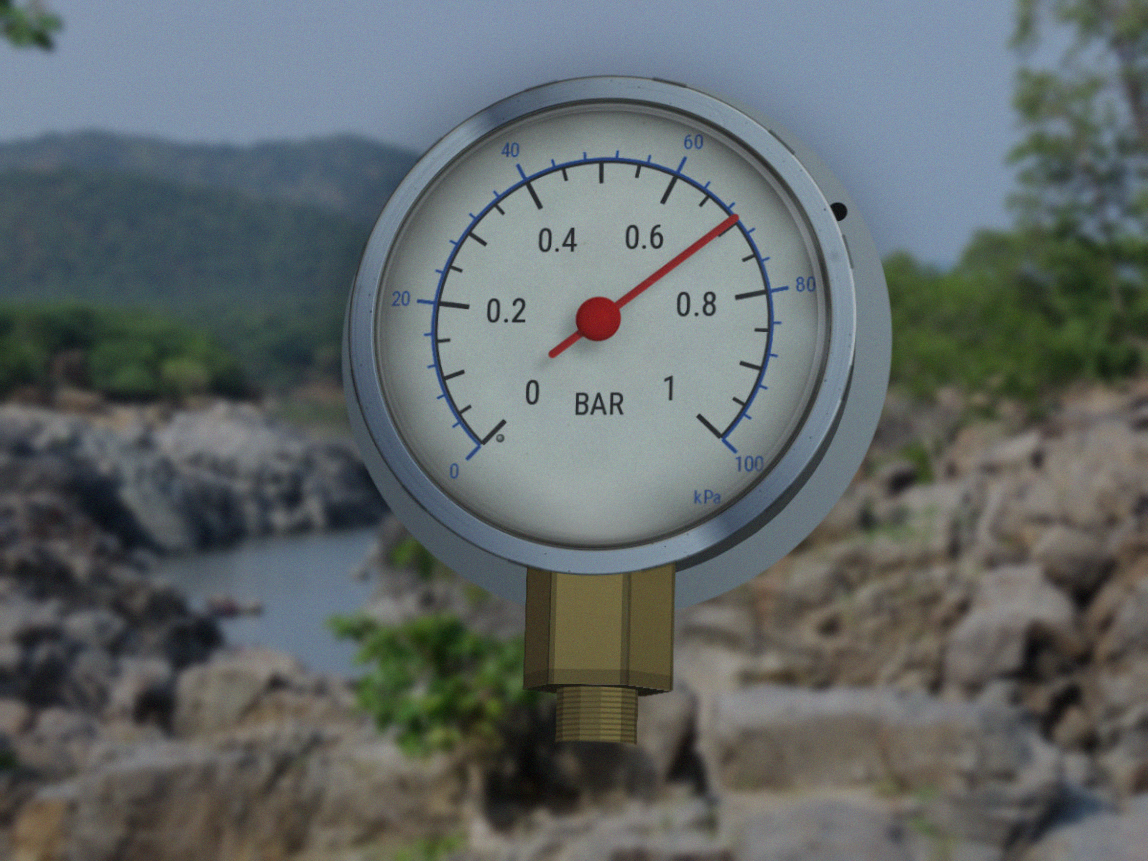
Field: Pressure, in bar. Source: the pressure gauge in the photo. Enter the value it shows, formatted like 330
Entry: 0.7
